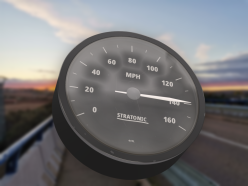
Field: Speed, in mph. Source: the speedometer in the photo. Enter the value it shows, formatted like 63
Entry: 140
